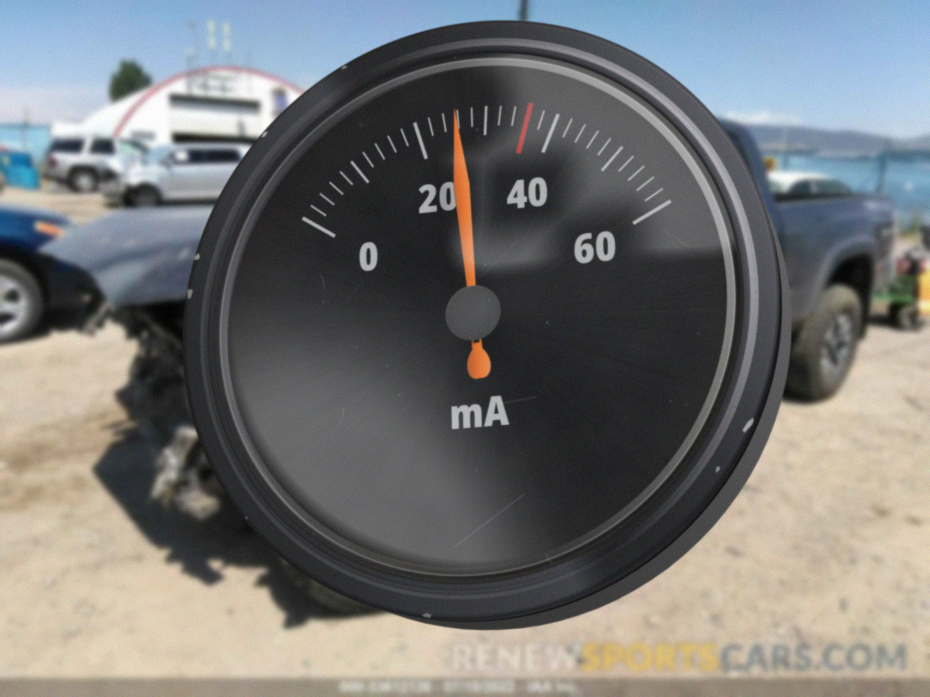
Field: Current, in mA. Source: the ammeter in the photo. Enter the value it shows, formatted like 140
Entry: 26
